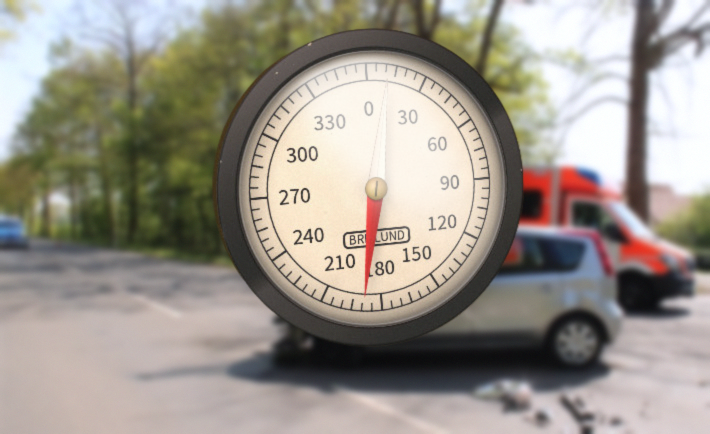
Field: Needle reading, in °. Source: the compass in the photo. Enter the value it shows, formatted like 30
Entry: 190
